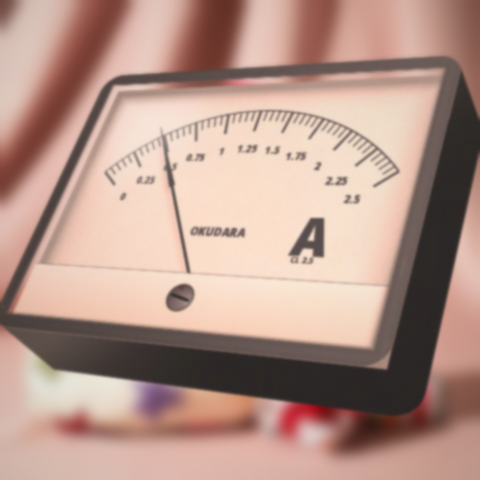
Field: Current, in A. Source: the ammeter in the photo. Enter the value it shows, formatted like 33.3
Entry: 0.5
